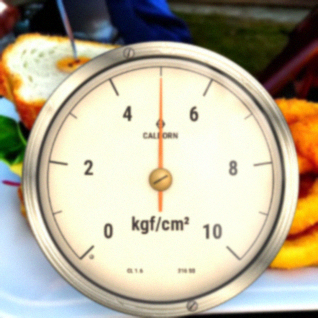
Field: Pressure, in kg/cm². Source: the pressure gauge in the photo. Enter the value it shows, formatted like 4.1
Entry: 5
